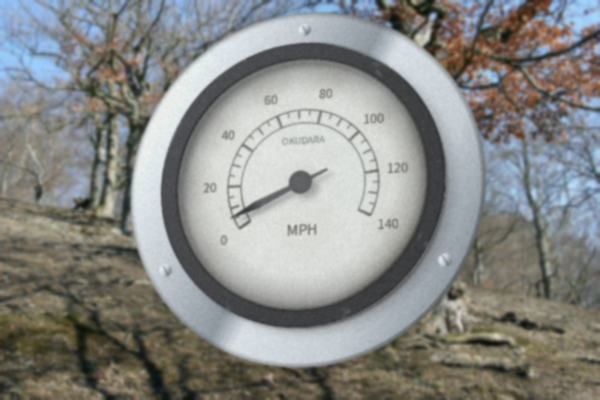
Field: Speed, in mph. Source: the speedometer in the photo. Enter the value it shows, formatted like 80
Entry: 5
